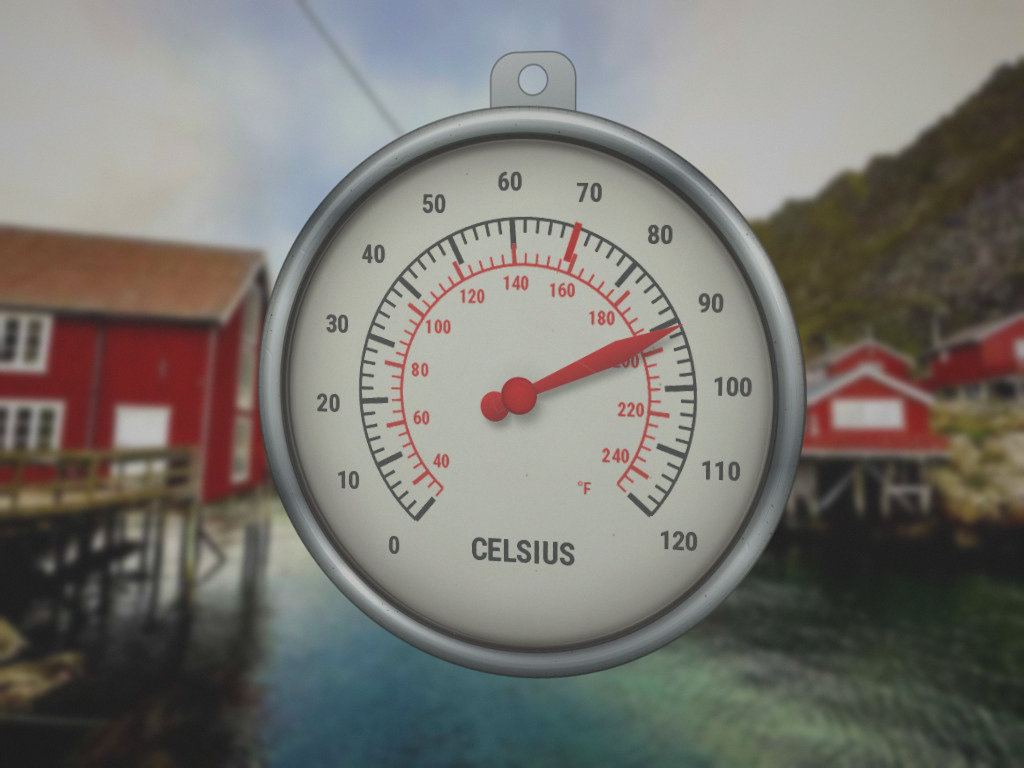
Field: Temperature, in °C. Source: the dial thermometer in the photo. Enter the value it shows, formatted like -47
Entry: 91
